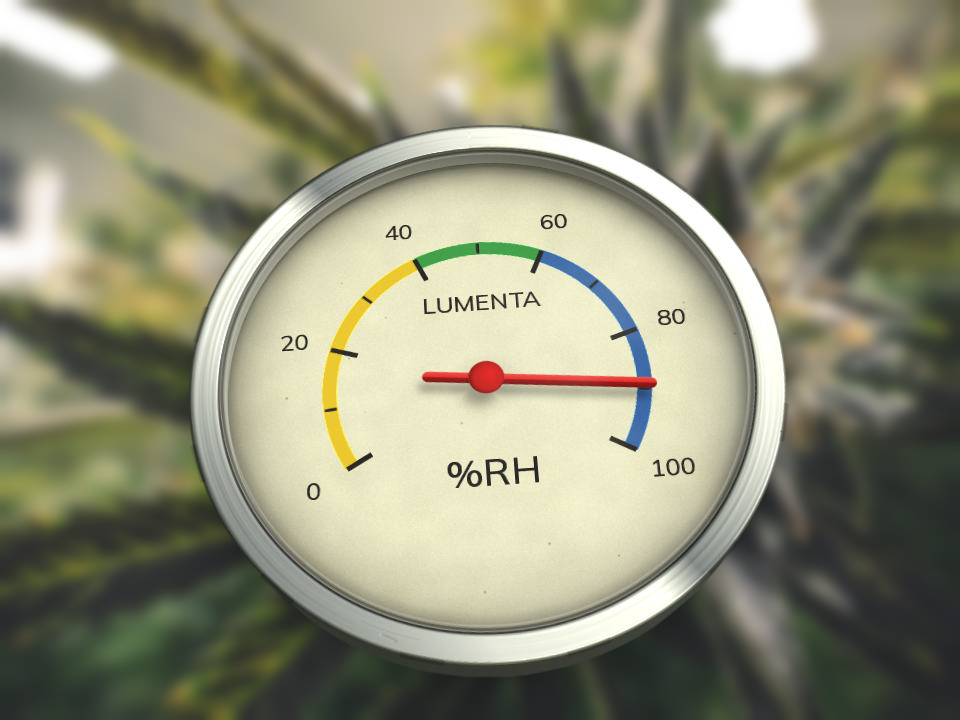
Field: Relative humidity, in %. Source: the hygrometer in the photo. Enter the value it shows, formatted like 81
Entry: 90
